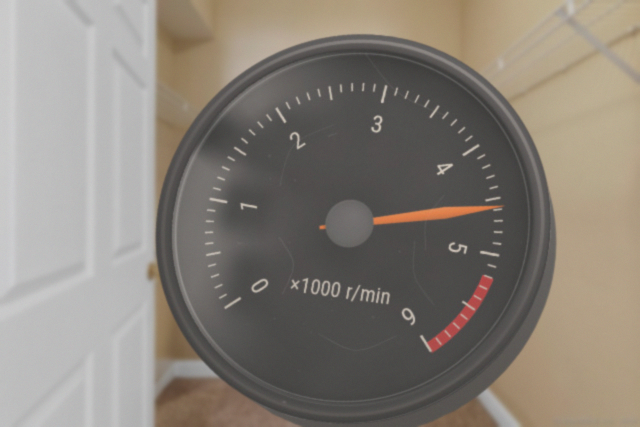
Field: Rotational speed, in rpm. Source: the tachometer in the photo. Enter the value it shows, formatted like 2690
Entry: 4600
